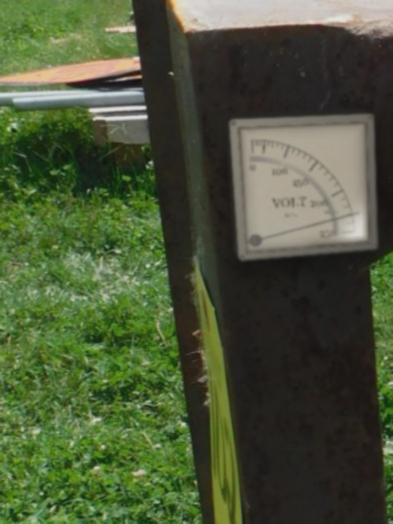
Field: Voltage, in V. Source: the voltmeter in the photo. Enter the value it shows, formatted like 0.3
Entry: 230
